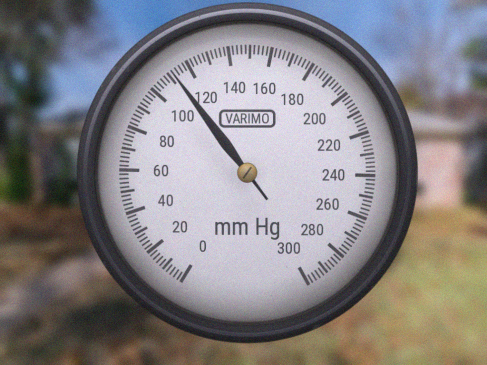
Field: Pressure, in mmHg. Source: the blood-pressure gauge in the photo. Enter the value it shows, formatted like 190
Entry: 112
